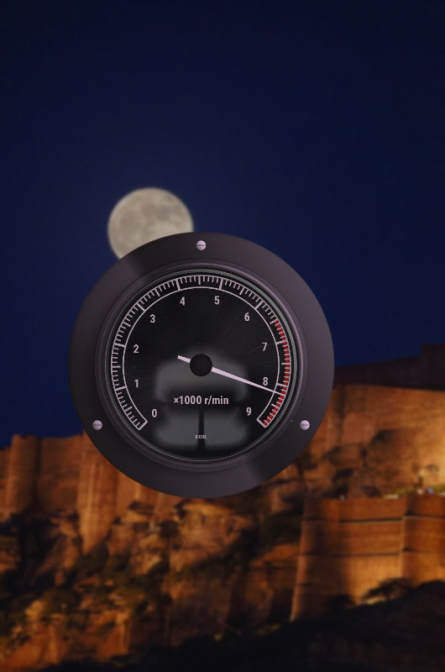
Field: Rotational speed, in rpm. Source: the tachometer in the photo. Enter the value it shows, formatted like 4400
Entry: 8200
